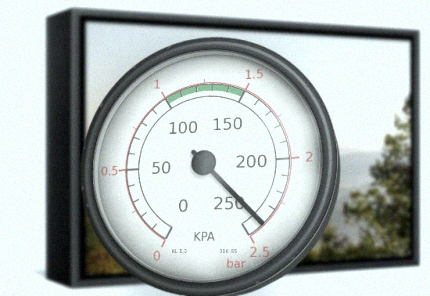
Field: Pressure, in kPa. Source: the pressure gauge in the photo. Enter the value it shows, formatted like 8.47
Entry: 240
